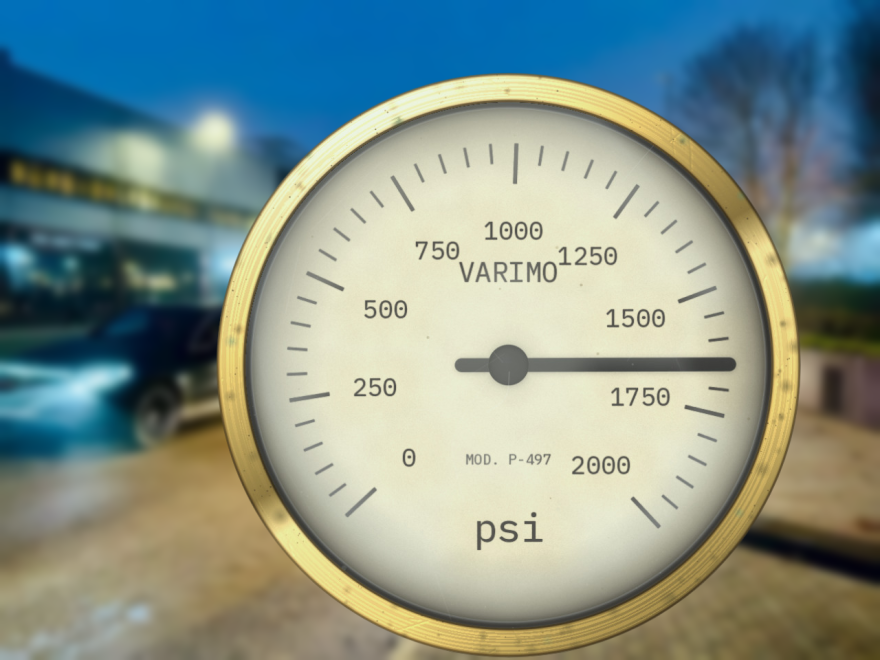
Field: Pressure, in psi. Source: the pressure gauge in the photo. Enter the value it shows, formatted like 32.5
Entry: 1650
